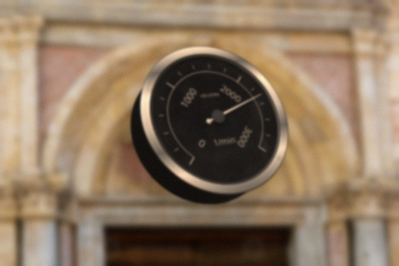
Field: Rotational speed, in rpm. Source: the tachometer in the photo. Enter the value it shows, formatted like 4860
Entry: 2300
